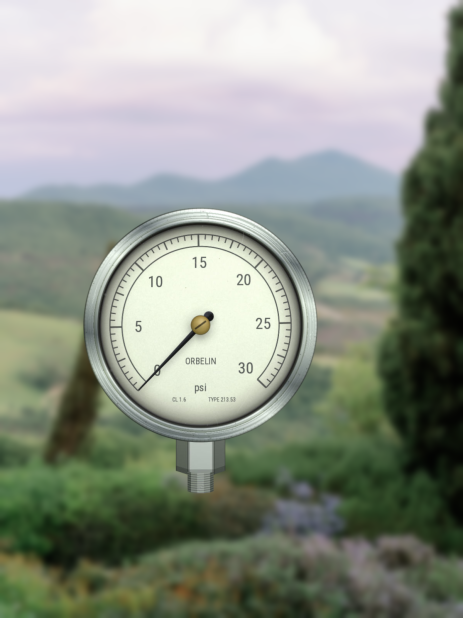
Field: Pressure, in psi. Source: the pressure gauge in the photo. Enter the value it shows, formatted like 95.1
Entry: 0
